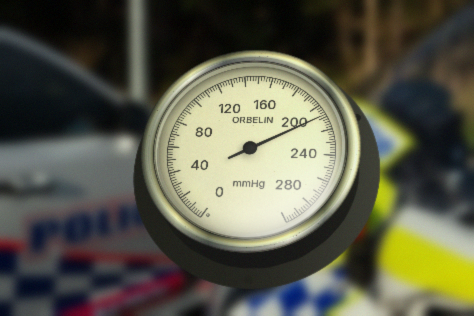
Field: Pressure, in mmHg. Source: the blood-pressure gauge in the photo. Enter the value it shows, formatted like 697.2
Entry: 210
